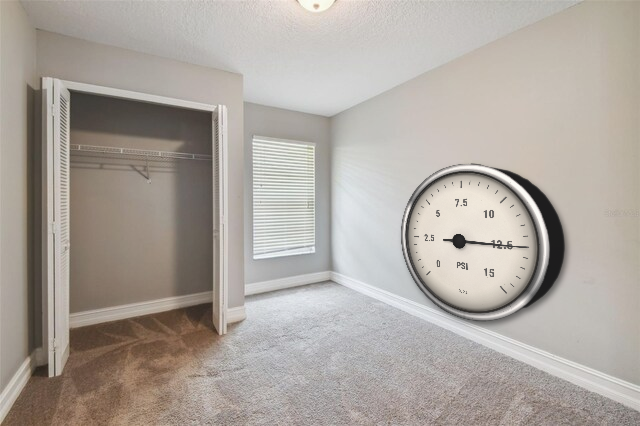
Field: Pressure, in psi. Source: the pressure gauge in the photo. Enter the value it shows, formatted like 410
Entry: 12.5
